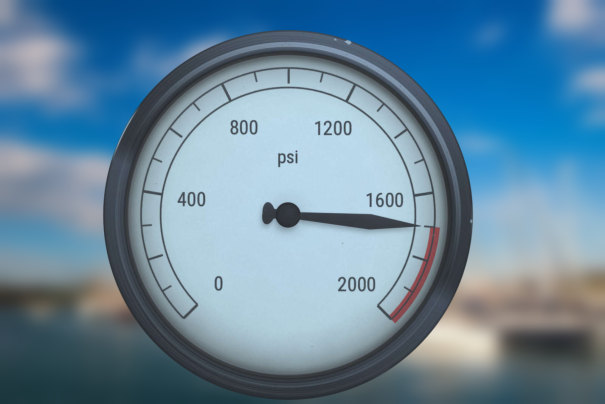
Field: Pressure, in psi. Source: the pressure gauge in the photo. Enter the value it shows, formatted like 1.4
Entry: 1700
